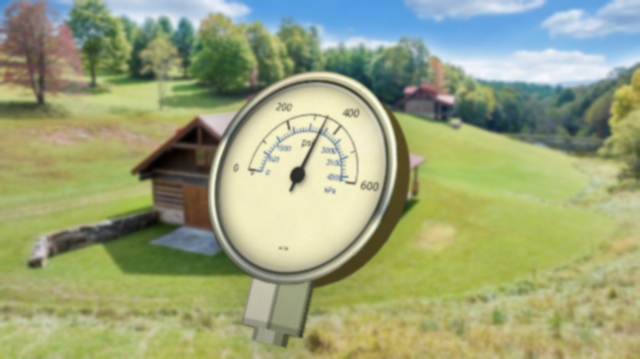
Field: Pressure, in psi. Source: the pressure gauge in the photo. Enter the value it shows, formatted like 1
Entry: 350
